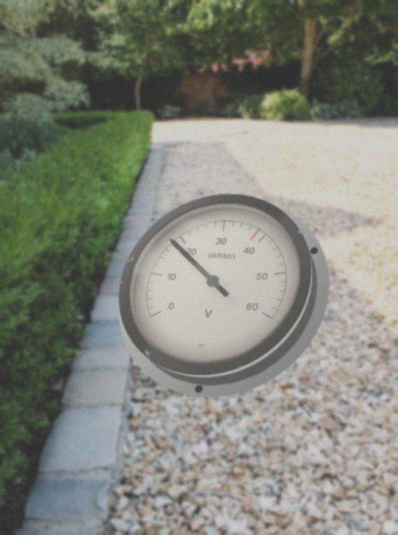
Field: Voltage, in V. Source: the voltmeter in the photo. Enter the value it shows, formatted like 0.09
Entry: 18
